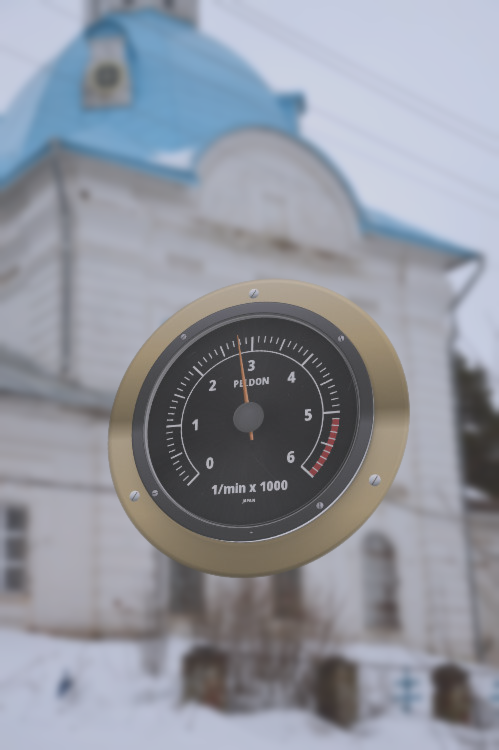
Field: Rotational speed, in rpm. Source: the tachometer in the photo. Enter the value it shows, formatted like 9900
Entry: 2800
